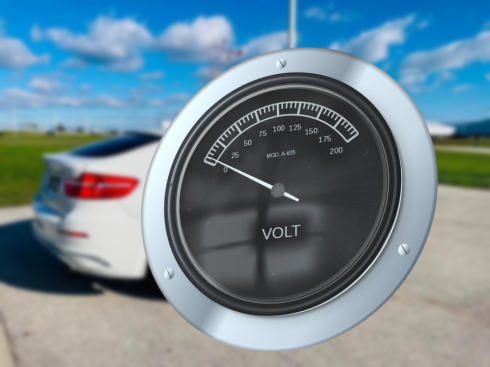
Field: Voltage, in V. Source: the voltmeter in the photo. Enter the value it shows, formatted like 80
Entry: 5
